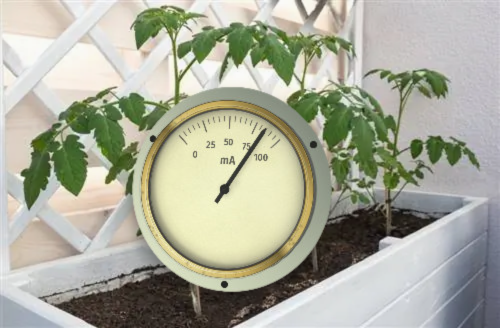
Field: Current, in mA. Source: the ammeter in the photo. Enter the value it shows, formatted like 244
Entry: 85
